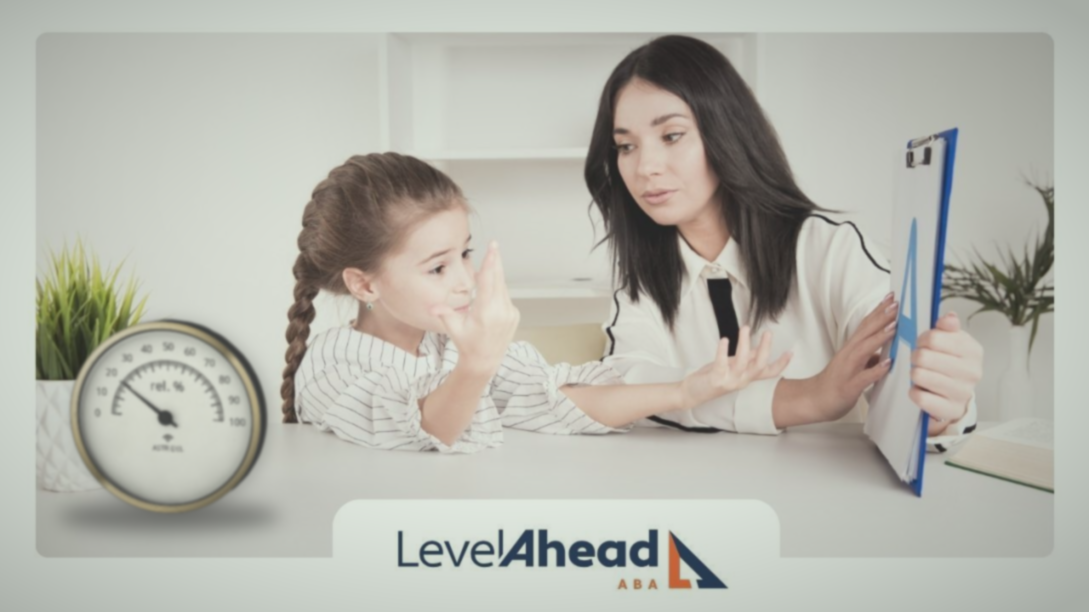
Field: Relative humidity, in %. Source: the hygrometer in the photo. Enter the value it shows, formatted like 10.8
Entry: 20
